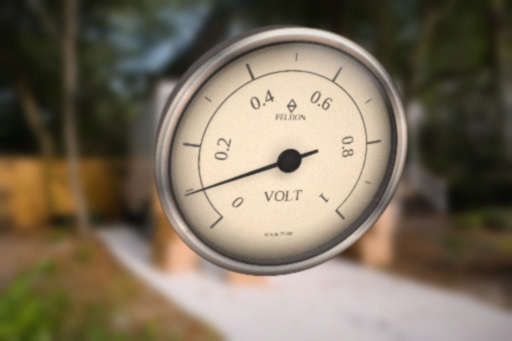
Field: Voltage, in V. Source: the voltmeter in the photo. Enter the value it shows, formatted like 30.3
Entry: 0.1
